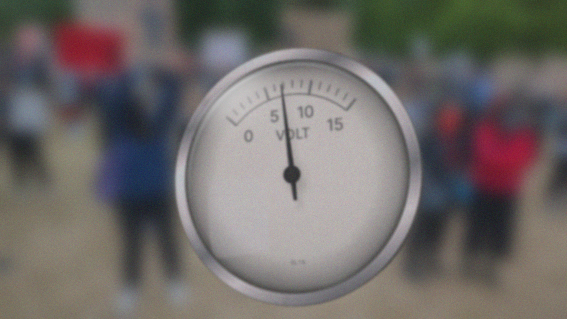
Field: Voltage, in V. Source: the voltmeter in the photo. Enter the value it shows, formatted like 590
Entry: 7
